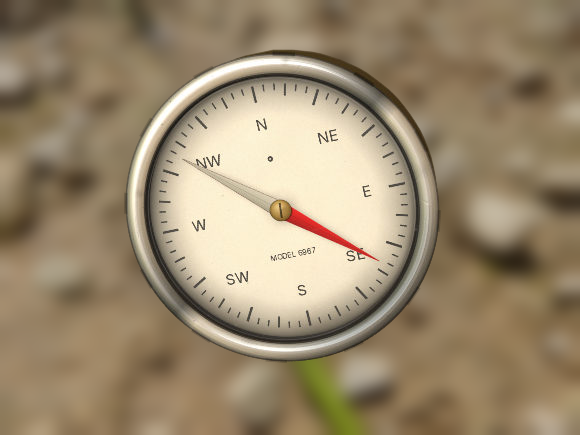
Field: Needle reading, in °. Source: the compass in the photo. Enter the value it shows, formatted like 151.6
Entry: 130
